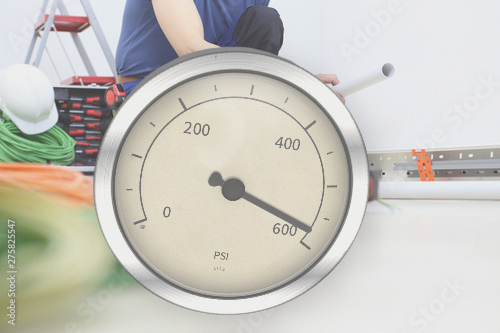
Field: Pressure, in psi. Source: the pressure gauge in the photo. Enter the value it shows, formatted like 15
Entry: 575
